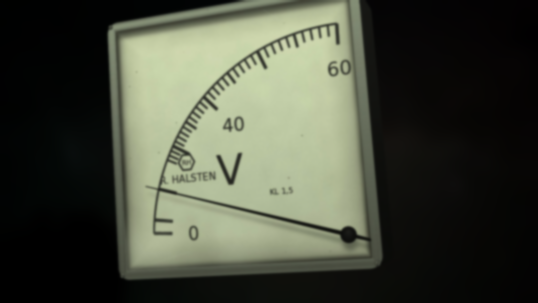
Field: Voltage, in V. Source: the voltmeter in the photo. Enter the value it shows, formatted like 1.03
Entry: 20
